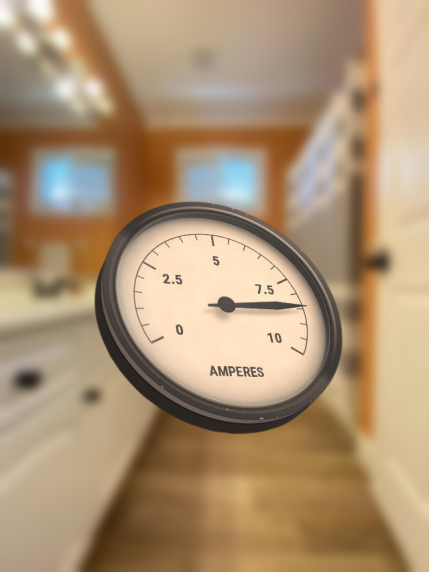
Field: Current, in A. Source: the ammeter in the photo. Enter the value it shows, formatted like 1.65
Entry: 8.5
